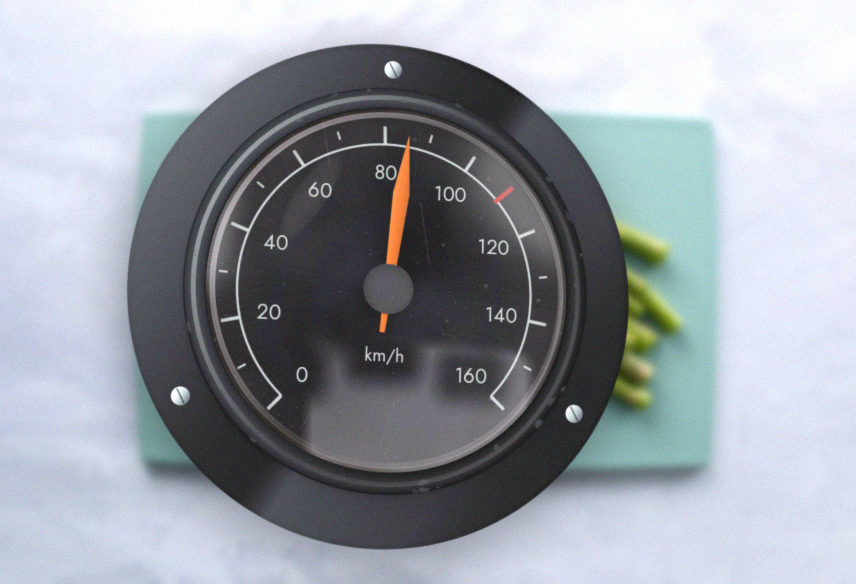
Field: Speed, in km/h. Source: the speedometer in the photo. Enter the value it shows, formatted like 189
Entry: 85
